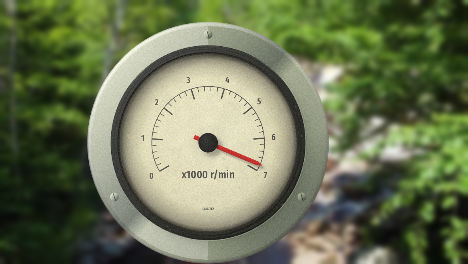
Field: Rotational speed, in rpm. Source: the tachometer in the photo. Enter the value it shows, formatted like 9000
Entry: 6800
